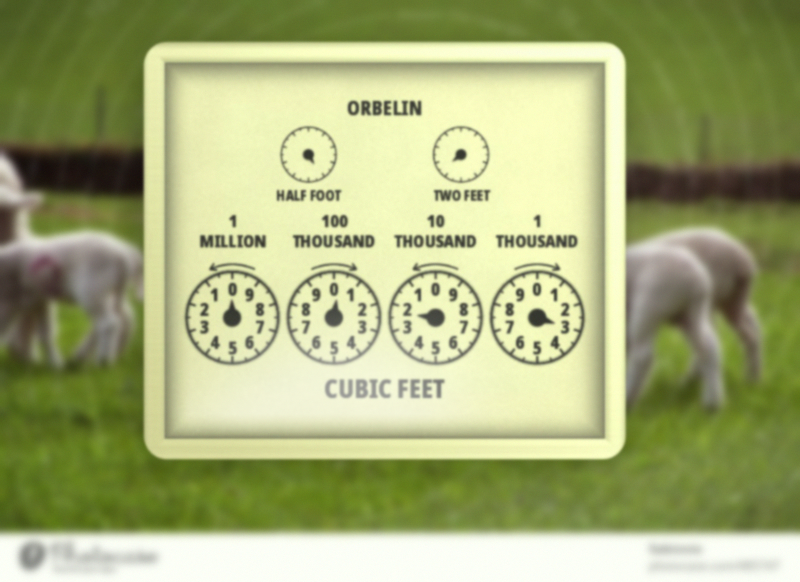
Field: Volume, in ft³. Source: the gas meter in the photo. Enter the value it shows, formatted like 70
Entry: 2300
